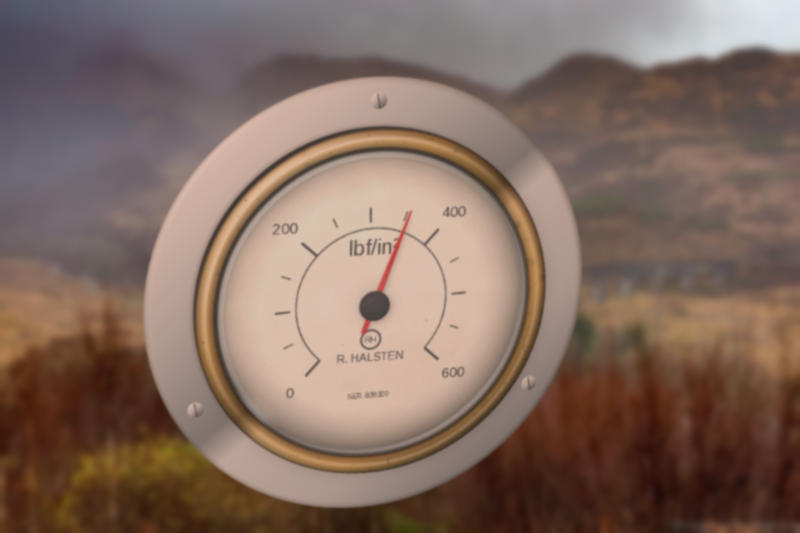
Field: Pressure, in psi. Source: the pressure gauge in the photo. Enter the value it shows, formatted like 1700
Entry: 350
